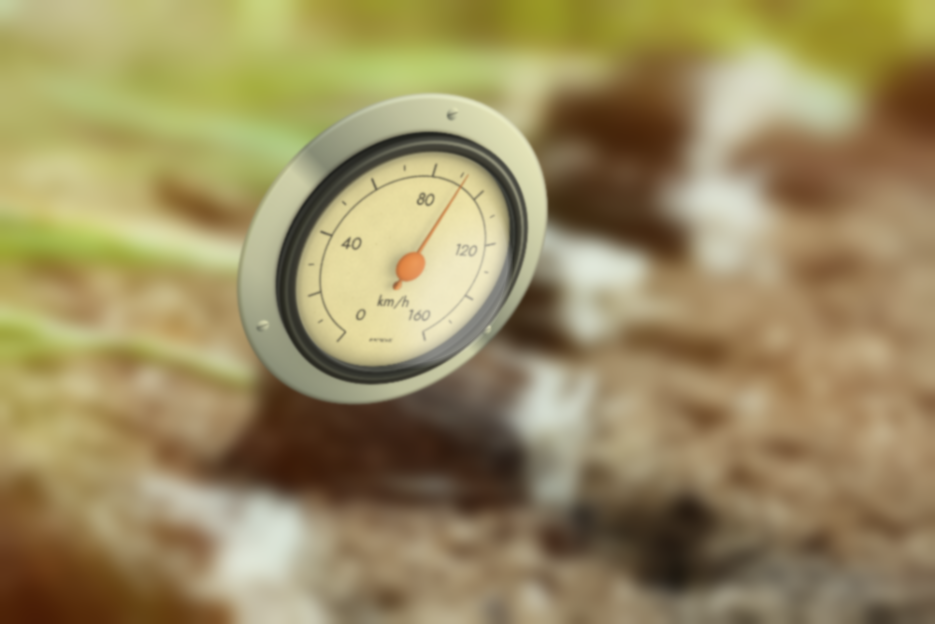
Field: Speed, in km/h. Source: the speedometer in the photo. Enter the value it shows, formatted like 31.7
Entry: 90
